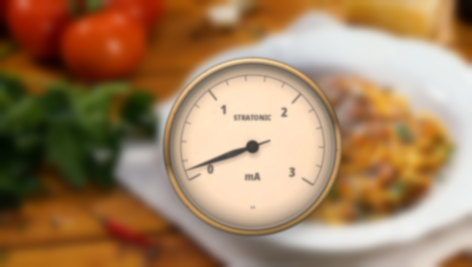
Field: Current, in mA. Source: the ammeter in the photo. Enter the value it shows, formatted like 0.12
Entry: 0.1
